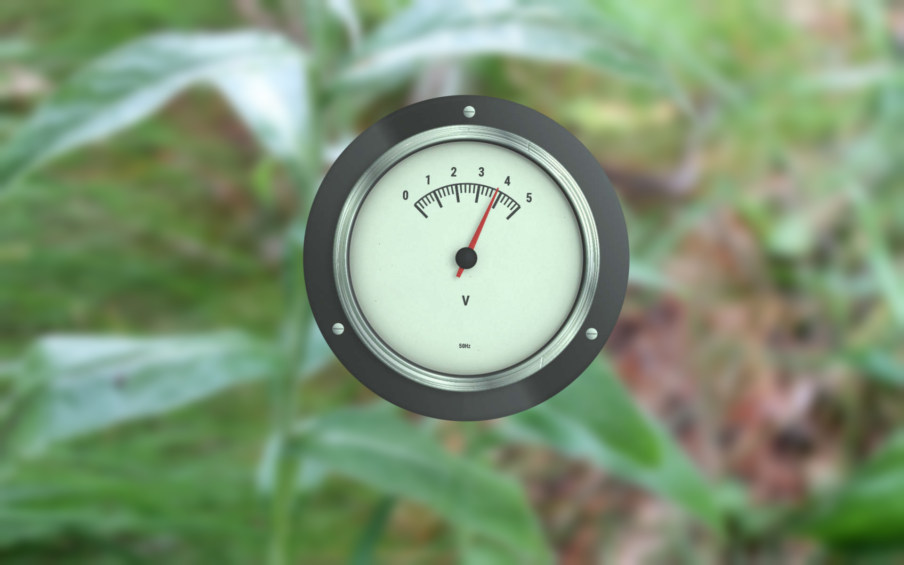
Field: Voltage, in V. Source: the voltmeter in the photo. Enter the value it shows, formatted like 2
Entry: 3.8
